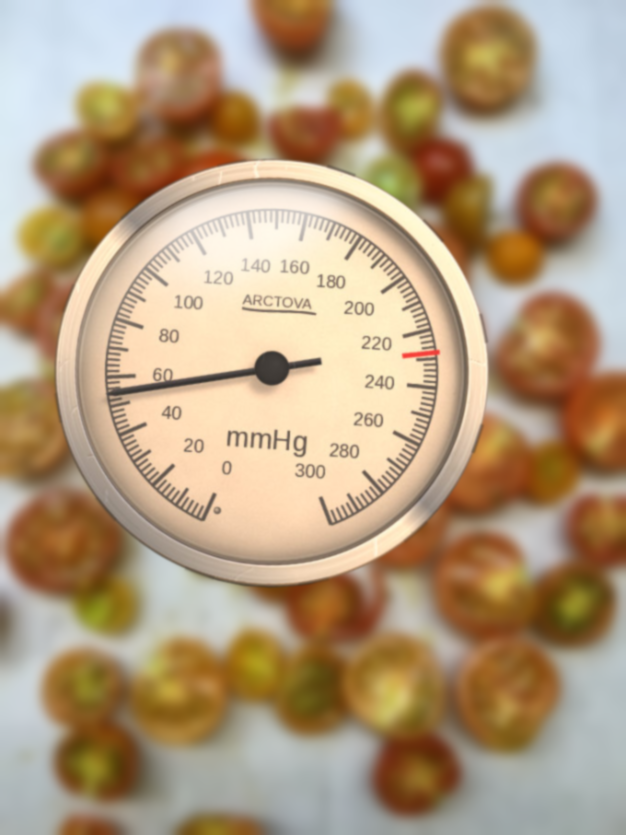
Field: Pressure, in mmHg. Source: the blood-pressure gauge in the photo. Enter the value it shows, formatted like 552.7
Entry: 54
